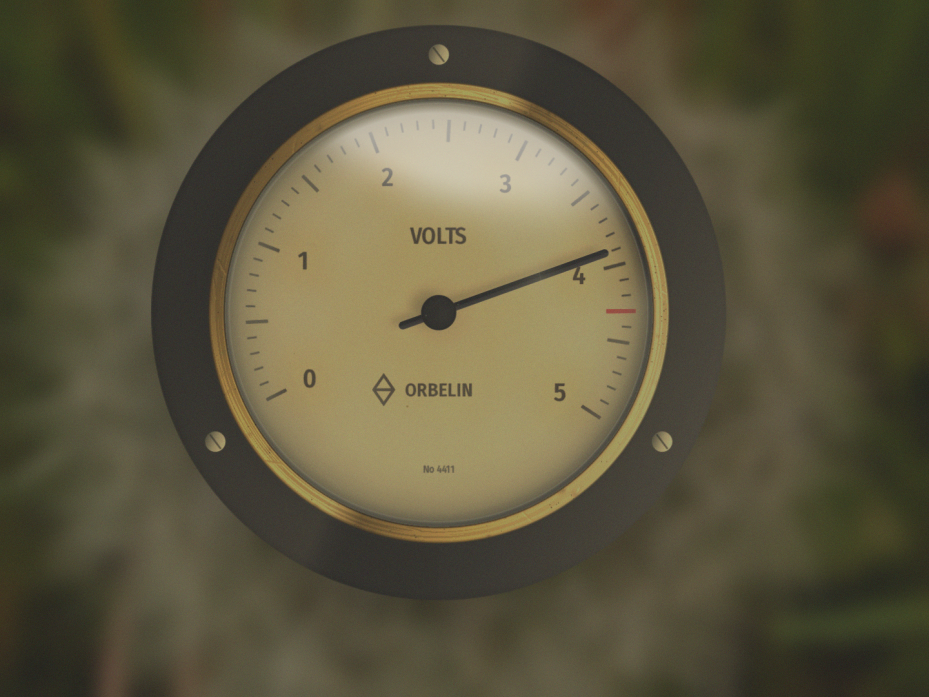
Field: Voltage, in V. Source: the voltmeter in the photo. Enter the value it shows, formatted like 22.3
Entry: 3.9
